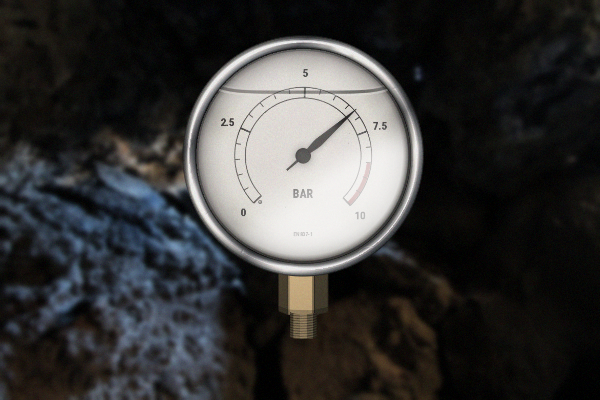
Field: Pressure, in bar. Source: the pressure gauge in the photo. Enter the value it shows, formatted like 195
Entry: 6.75
